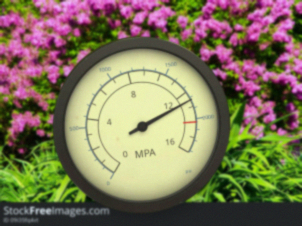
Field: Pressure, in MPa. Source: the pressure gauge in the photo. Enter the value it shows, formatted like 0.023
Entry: 12.5
